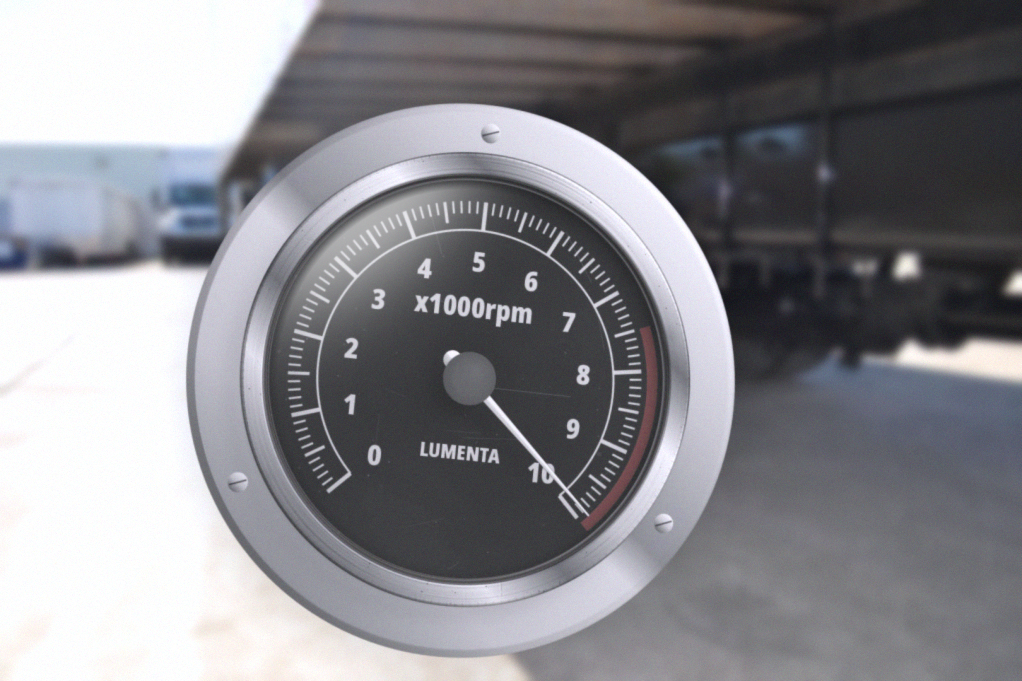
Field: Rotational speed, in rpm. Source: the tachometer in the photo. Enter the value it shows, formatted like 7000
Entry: 9900
